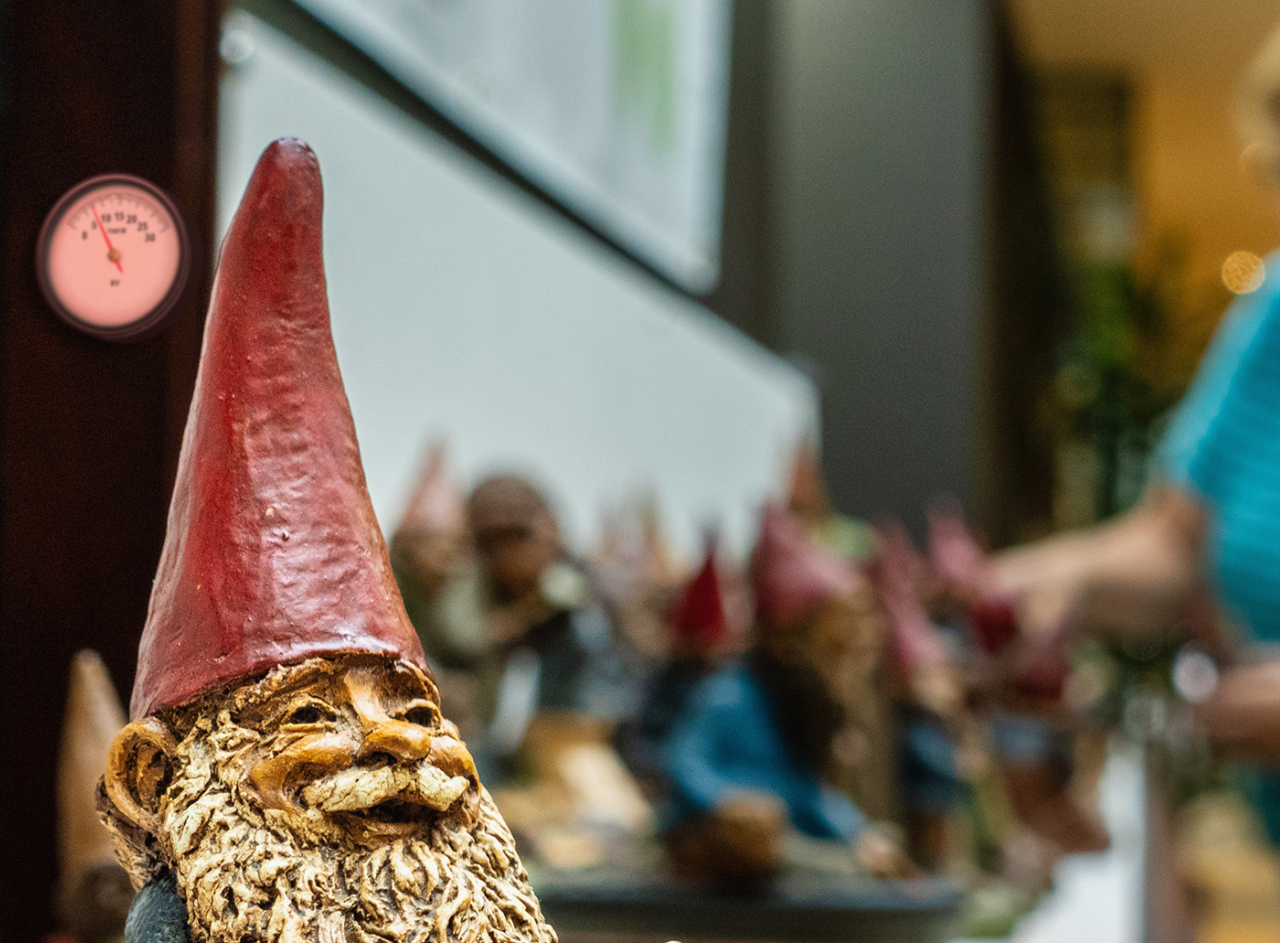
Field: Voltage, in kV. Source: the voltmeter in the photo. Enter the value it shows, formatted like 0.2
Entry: 7.5
